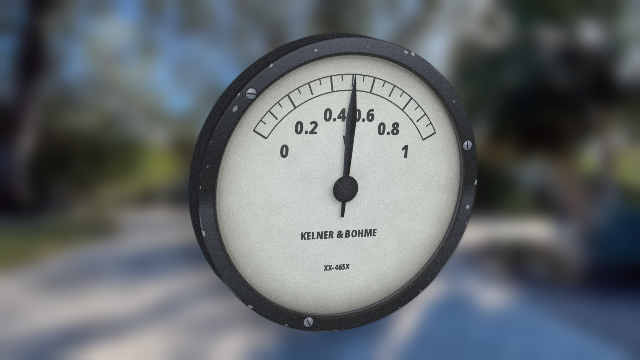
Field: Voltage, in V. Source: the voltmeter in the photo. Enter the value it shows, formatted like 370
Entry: 0.5
